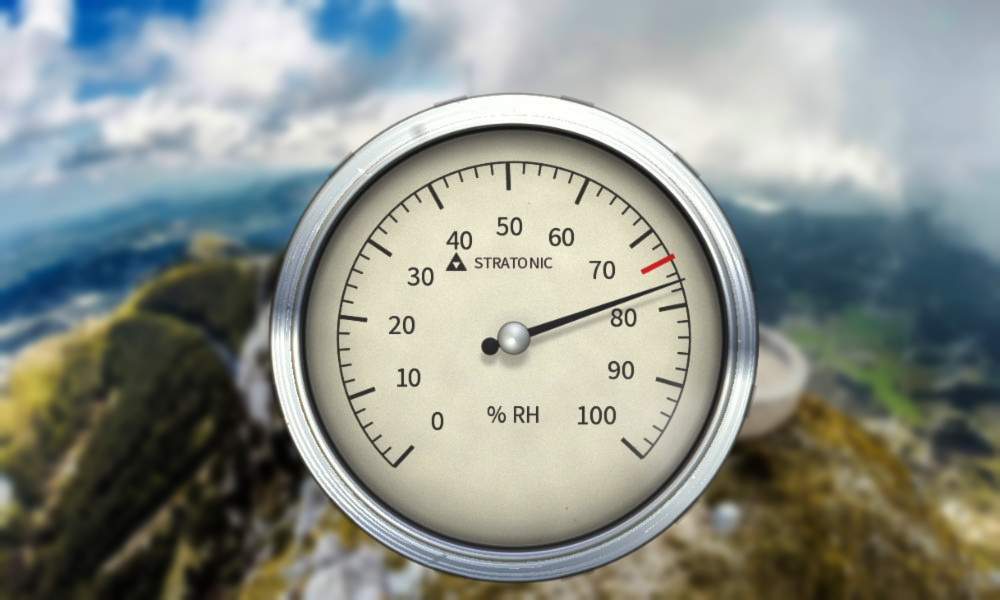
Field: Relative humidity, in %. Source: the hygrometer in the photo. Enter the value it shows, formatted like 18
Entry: 77
